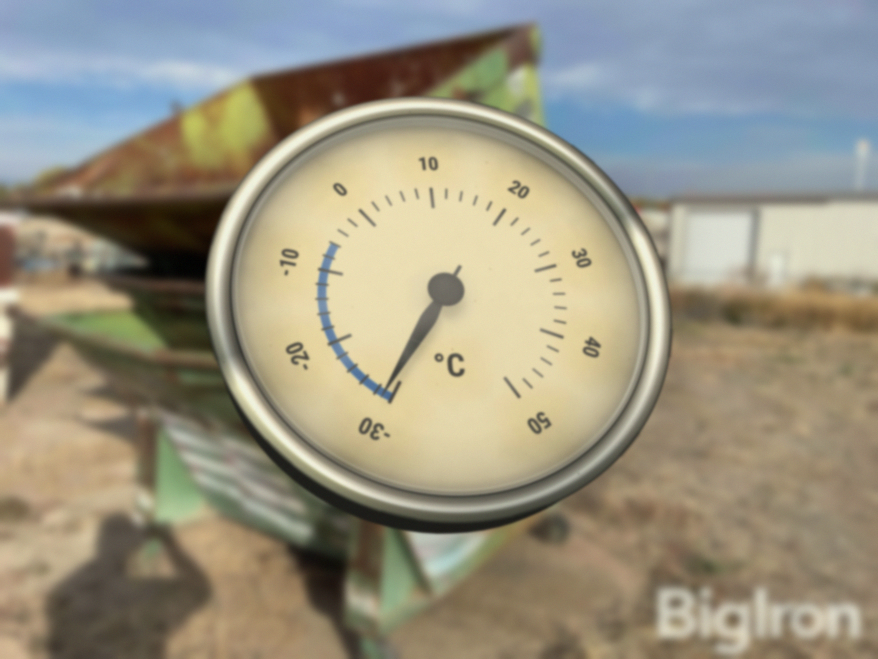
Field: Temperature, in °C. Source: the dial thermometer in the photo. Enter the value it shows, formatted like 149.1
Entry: -29
